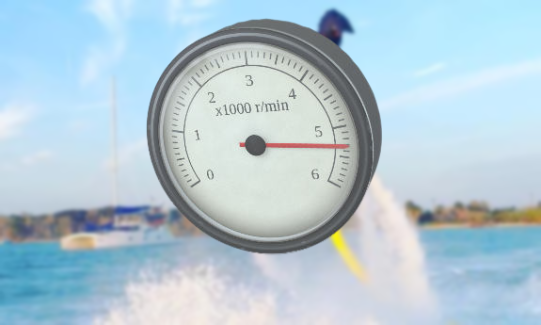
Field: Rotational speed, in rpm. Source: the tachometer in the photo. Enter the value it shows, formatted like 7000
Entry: 5300
